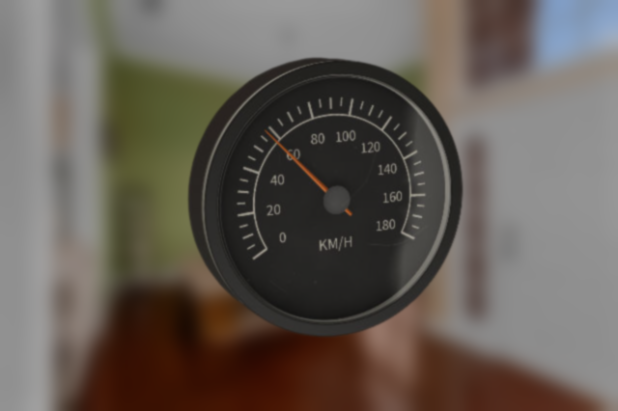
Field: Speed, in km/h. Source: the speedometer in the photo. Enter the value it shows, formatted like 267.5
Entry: 57.5
